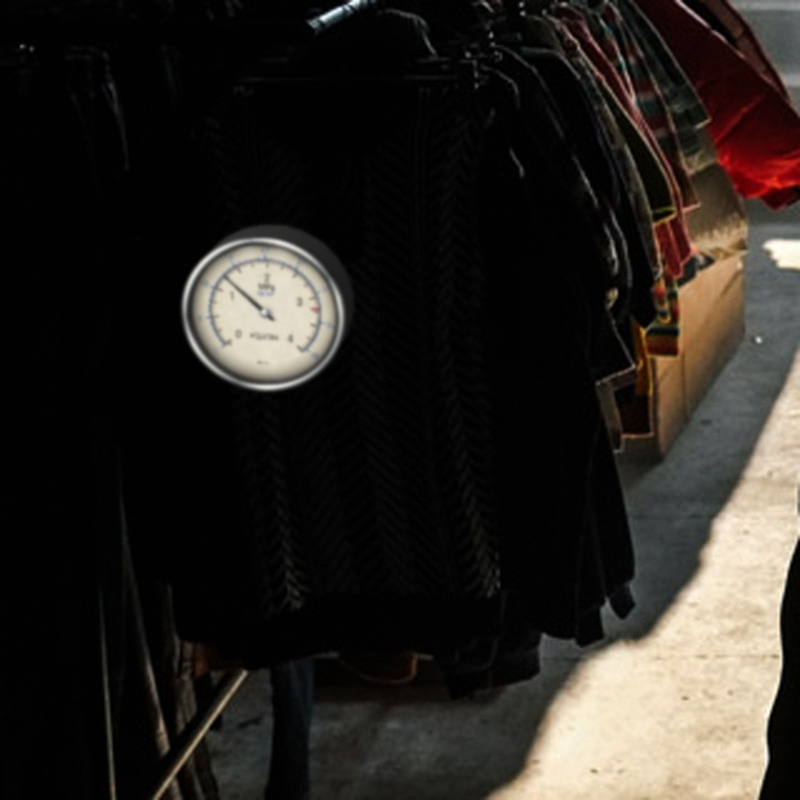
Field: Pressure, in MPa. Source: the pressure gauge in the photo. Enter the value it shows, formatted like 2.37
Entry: 1.25
